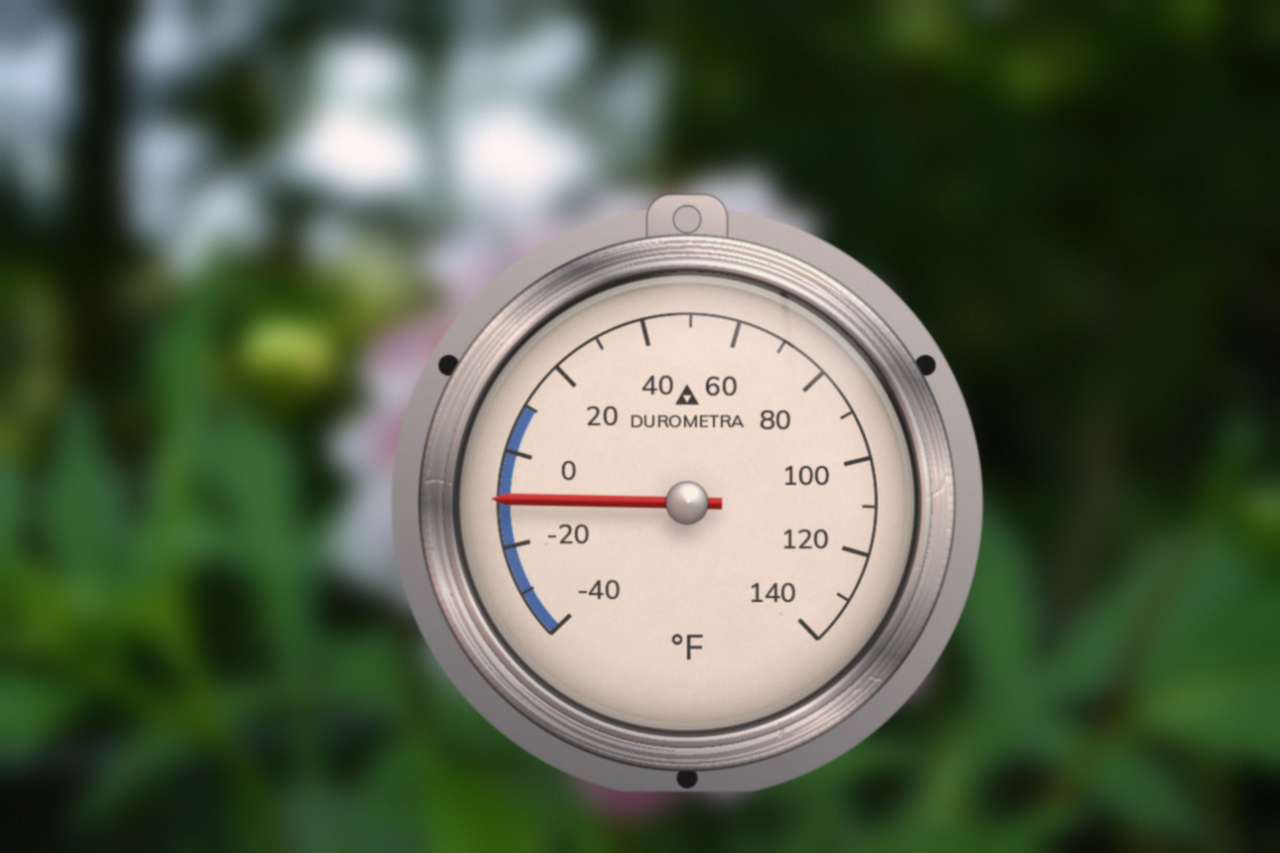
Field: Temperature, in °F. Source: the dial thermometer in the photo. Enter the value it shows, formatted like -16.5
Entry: -10
